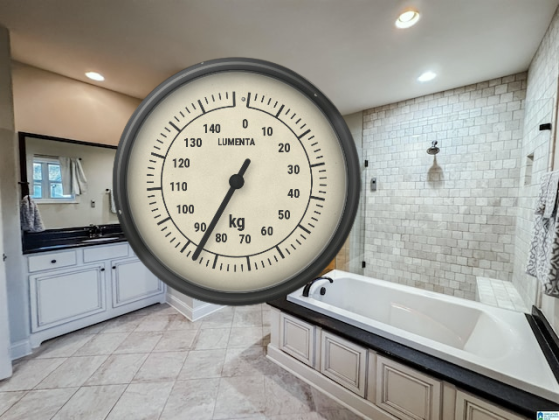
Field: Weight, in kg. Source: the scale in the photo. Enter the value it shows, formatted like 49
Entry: 86
